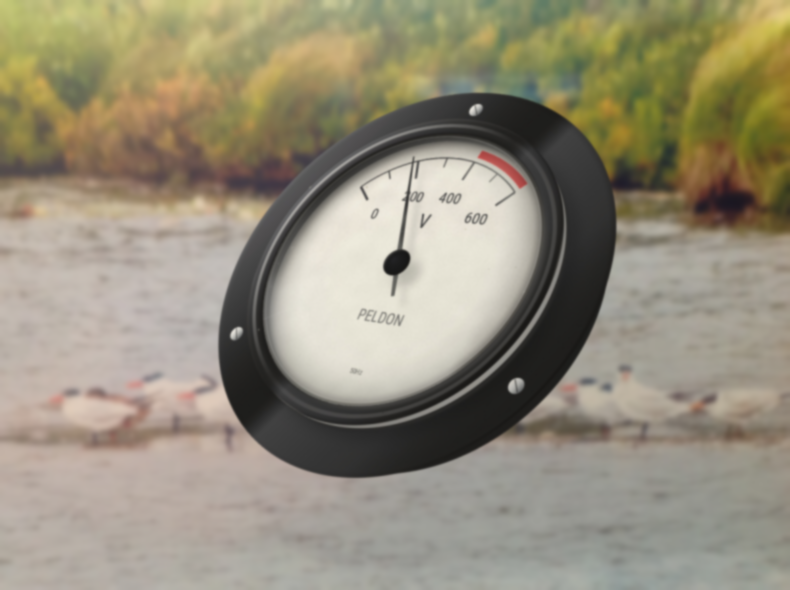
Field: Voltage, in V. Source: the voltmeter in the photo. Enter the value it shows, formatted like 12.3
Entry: 200
